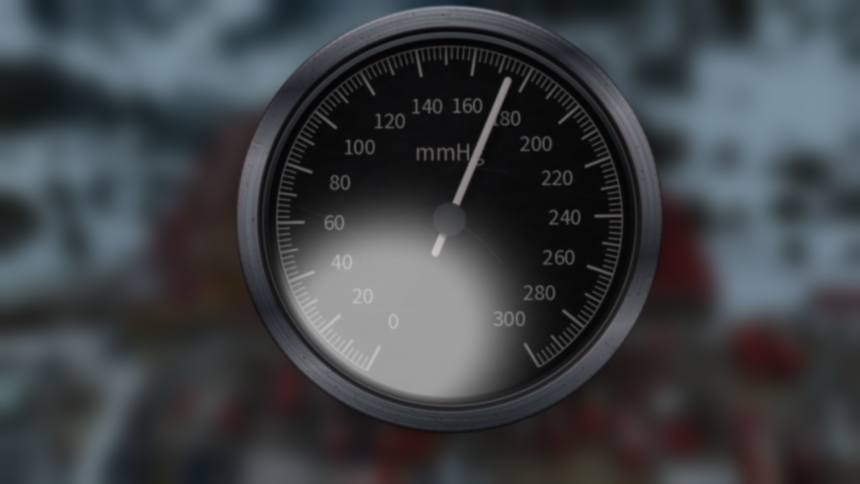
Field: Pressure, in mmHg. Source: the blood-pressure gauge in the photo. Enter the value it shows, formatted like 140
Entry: 174
